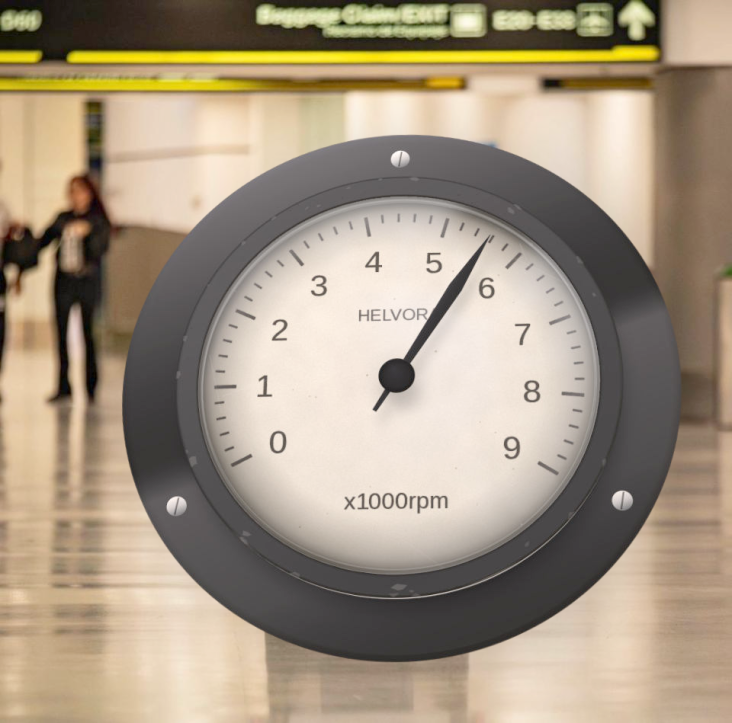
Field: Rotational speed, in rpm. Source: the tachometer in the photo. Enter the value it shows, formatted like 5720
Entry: 5600
